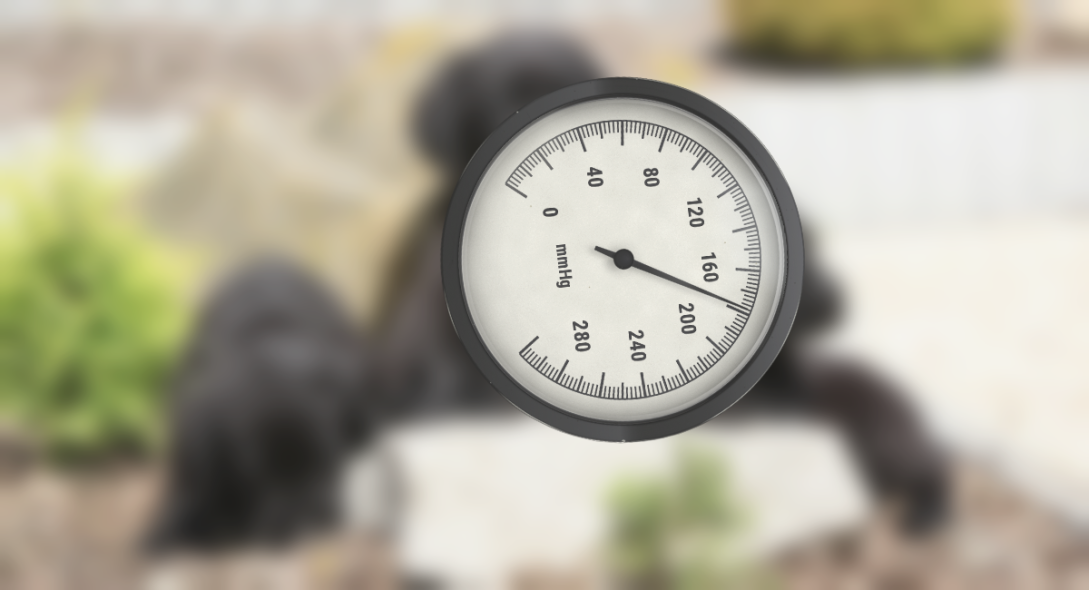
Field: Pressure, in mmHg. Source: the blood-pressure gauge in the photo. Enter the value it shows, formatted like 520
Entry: 178
